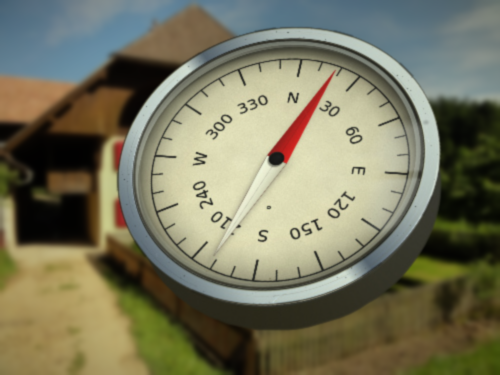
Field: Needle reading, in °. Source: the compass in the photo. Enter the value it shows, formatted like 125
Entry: 20
